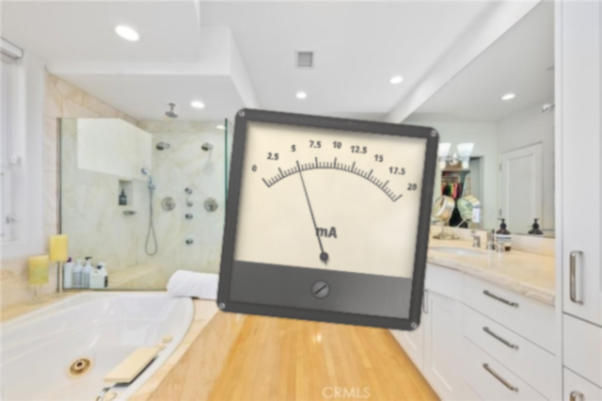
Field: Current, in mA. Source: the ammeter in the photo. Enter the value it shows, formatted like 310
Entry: 5
